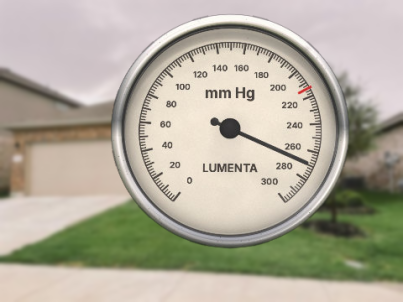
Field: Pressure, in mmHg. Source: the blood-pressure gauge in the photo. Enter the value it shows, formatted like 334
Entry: 270
